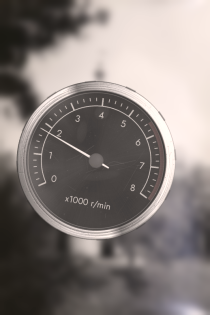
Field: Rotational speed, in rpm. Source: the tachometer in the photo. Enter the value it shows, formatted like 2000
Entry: 1800
